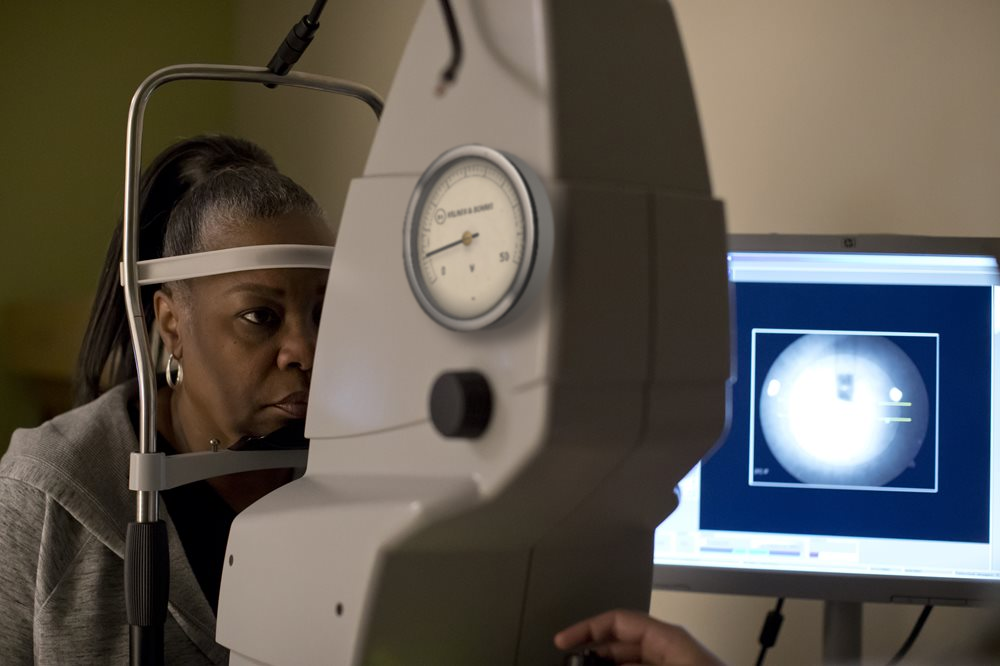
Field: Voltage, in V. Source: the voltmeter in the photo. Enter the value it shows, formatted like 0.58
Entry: 5
